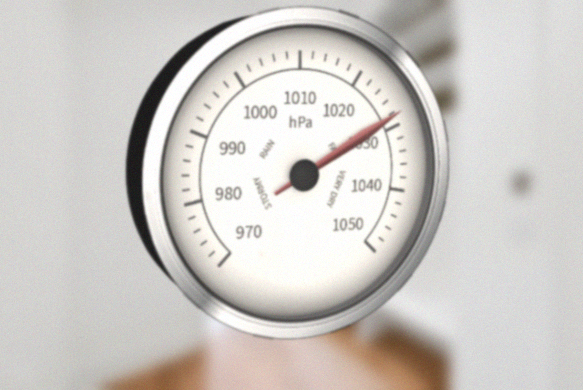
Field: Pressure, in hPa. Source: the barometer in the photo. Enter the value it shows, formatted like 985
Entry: 1028
